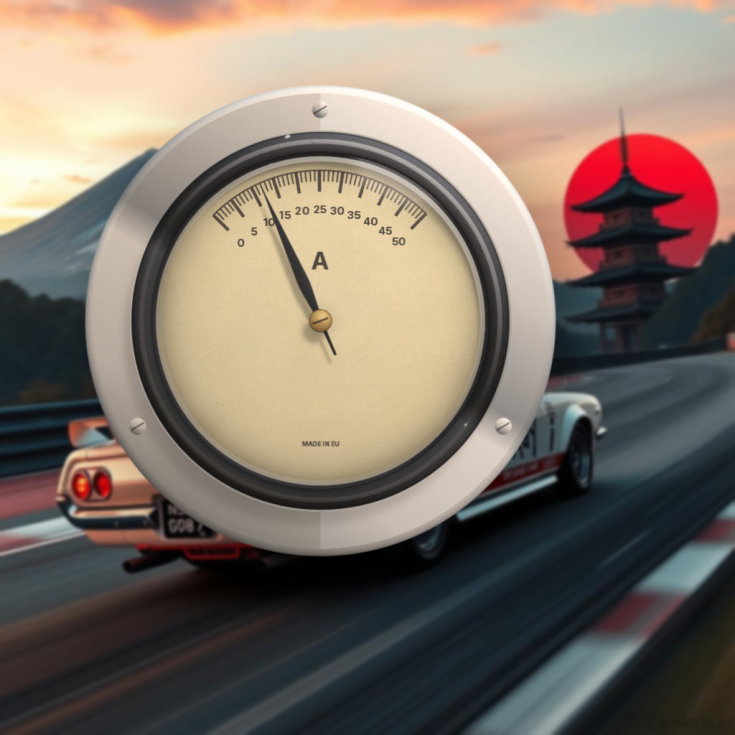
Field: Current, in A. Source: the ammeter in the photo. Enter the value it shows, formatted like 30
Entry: 12
